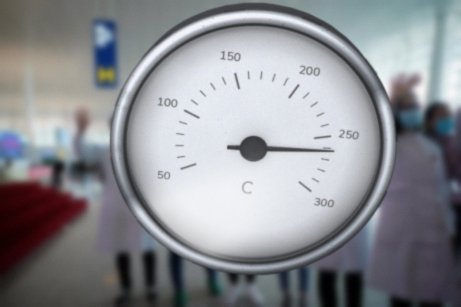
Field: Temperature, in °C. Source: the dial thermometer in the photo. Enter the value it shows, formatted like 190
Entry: 260
